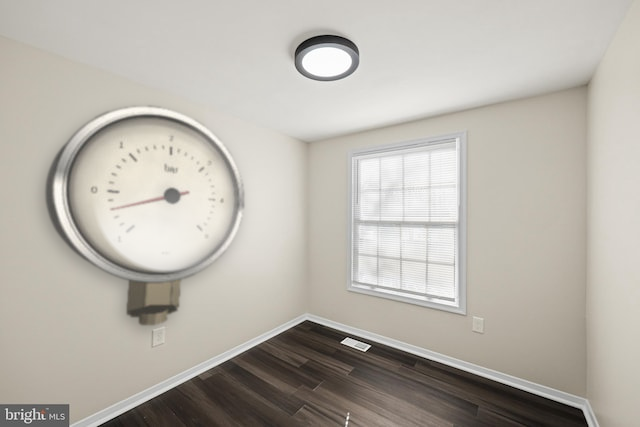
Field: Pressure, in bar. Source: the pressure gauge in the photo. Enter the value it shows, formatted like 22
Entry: -0.4
